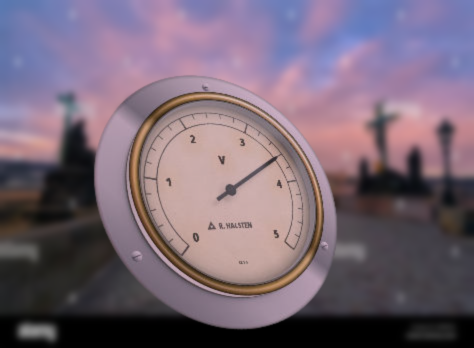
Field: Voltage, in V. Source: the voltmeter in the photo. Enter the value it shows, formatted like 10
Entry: 3.6
